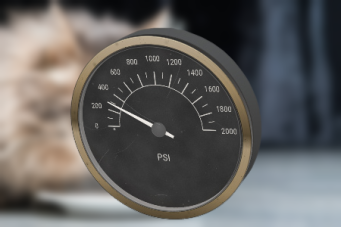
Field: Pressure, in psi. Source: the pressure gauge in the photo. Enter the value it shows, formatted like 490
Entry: 300
